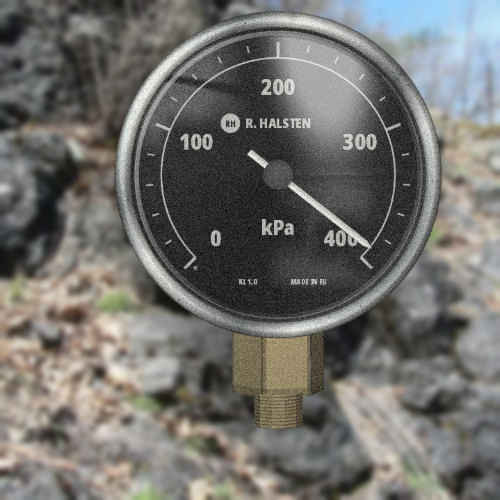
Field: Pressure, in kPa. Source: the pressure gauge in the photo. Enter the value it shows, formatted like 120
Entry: 390
